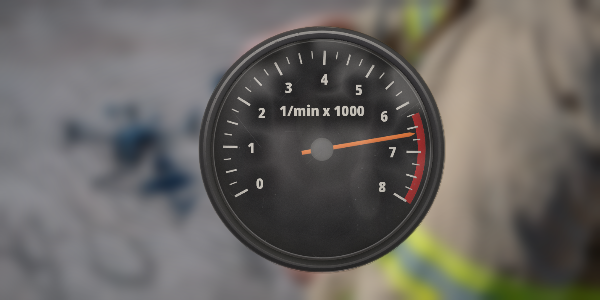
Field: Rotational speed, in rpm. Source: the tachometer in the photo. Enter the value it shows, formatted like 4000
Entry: 6625
